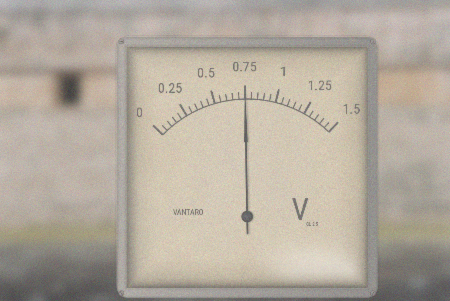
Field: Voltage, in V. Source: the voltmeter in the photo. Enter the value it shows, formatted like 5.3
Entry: 0.75
